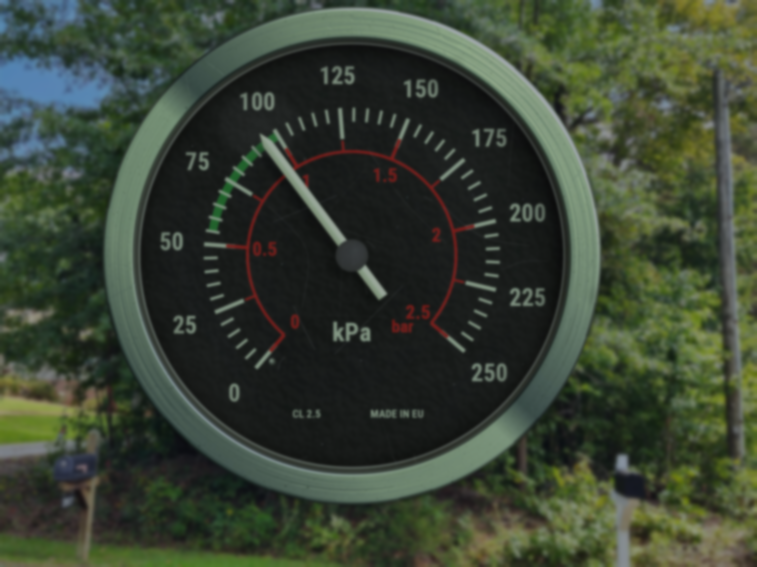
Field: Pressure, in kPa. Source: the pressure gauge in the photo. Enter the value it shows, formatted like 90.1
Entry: 95
